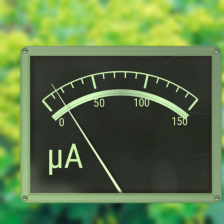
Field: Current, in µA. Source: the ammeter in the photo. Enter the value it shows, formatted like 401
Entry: 15
